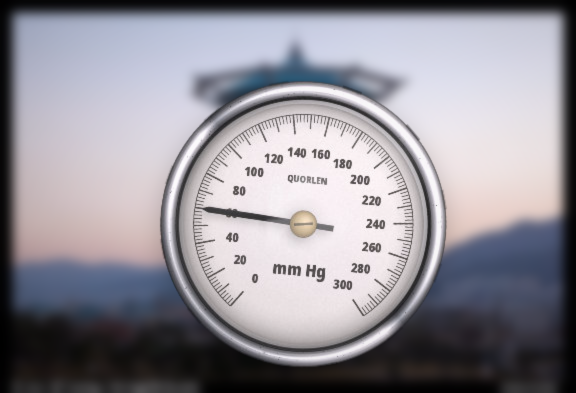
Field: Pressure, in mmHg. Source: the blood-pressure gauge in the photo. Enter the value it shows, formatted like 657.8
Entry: 60
